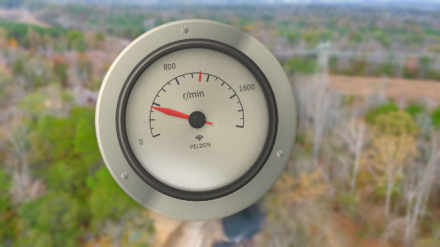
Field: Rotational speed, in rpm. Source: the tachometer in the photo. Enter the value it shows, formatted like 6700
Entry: 350
